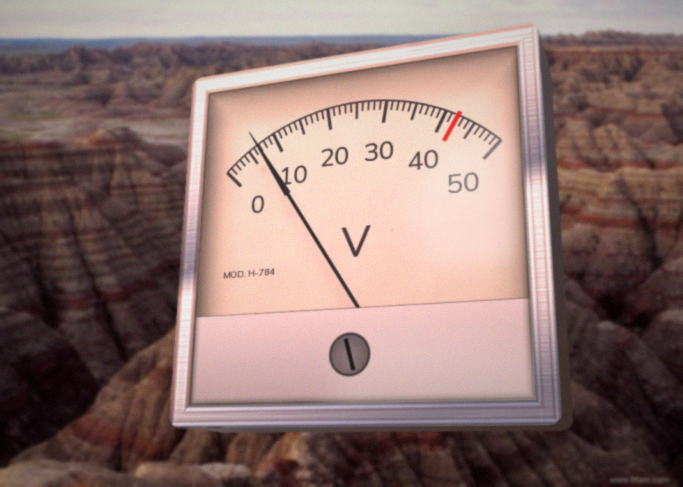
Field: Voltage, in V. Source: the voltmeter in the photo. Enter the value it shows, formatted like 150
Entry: 7
